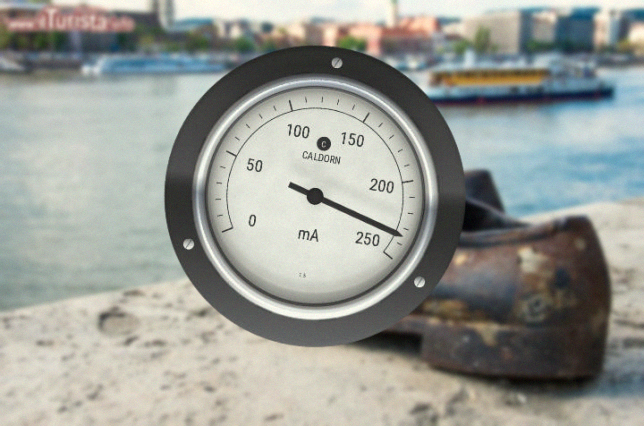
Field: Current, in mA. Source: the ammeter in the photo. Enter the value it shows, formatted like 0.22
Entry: 235
